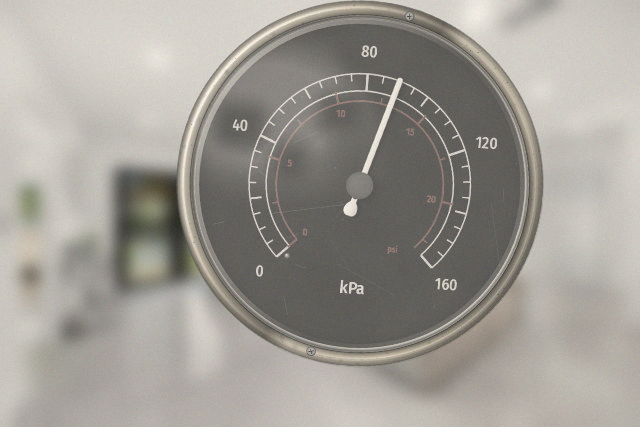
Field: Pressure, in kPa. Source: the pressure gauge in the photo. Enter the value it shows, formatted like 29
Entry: 90
